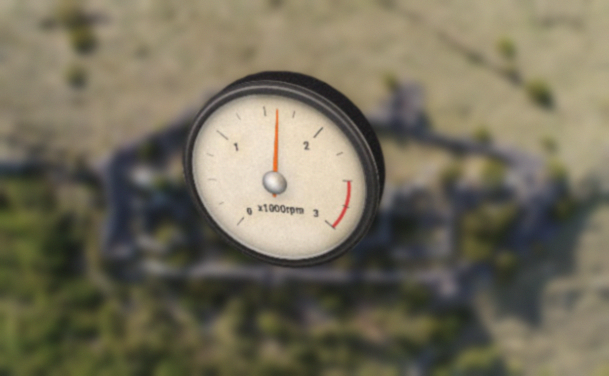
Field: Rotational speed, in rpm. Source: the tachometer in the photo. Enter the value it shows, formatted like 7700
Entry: 1625
